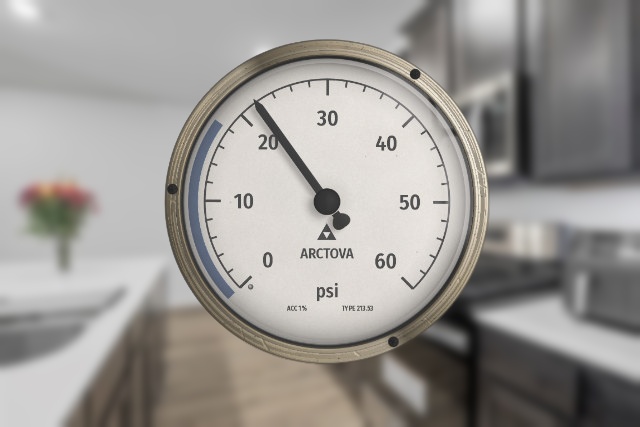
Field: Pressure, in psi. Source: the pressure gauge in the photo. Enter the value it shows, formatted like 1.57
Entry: 22
